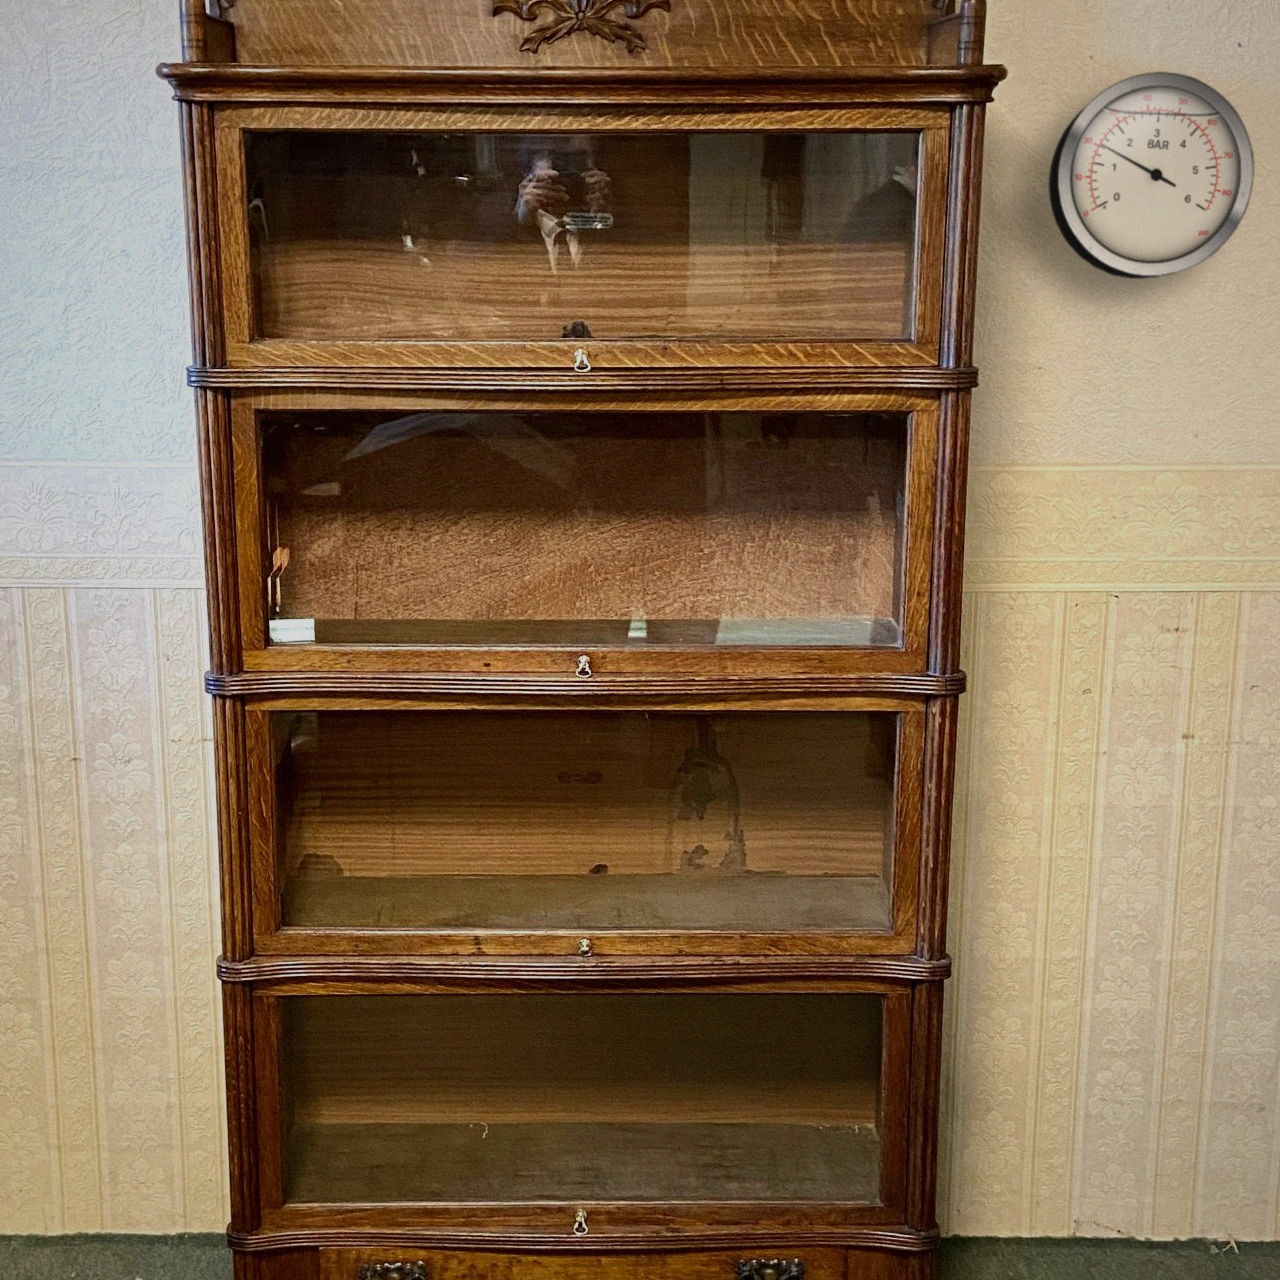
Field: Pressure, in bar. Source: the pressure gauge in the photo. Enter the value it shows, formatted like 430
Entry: 1.4
